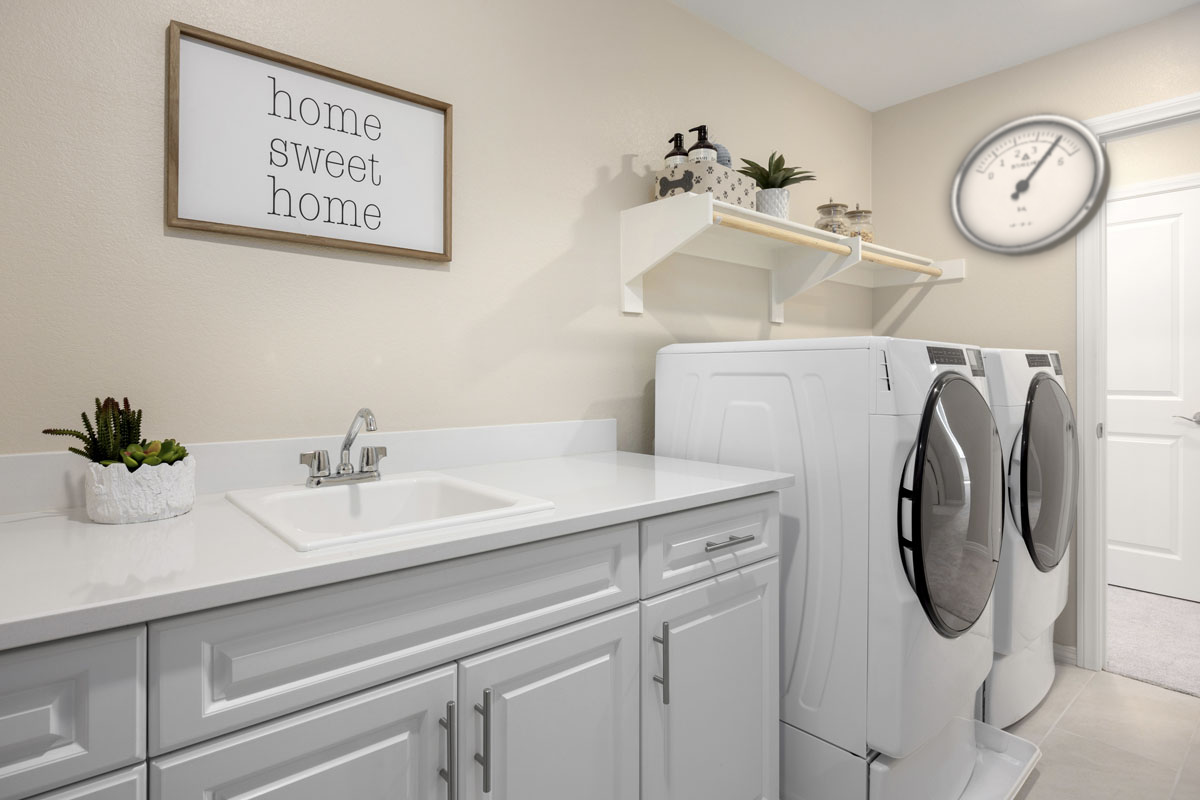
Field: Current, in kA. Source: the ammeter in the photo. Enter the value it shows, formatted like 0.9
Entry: 4
